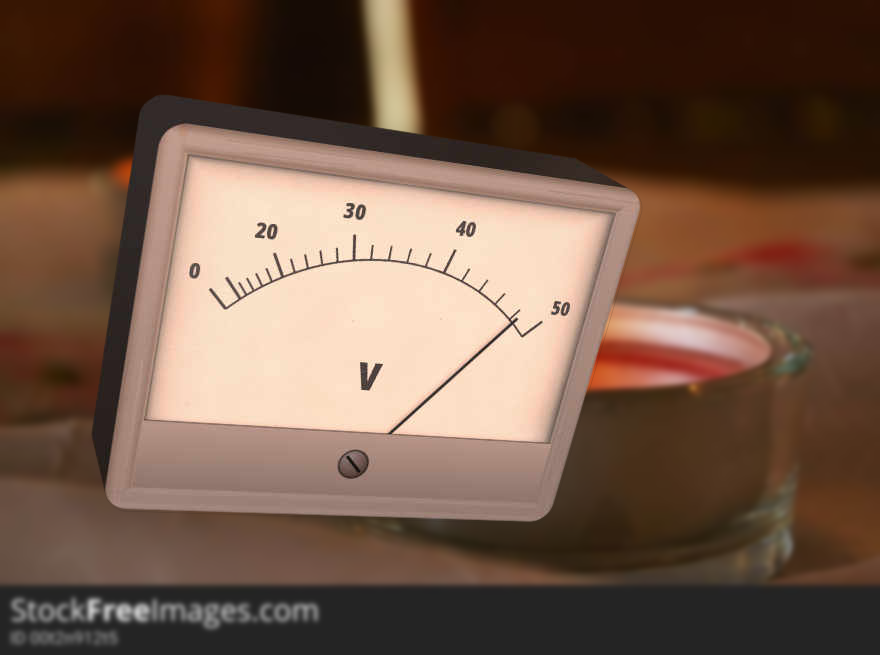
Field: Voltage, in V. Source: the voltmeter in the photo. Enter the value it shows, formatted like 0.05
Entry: 48
